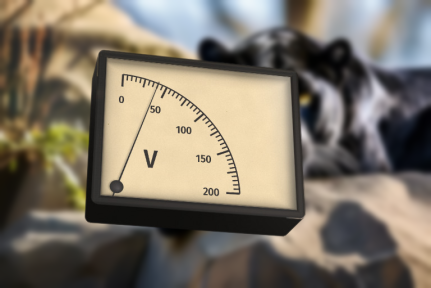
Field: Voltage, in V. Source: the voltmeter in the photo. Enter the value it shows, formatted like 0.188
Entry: 40
